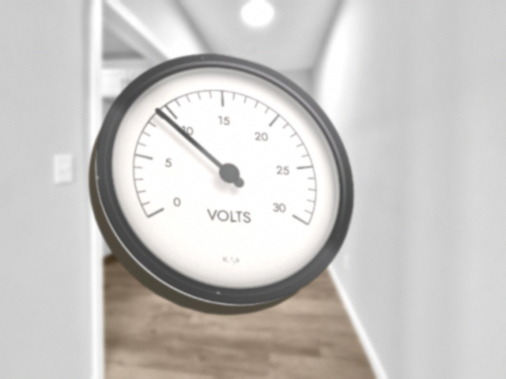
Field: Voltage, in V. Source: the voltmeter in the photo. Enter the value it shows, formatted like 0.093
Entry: 9
